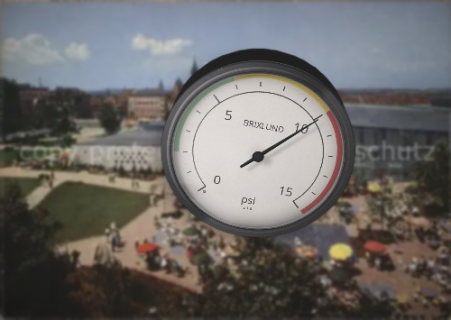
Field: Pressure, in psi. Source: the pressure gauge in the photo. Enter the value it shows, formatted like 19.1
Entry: 10
